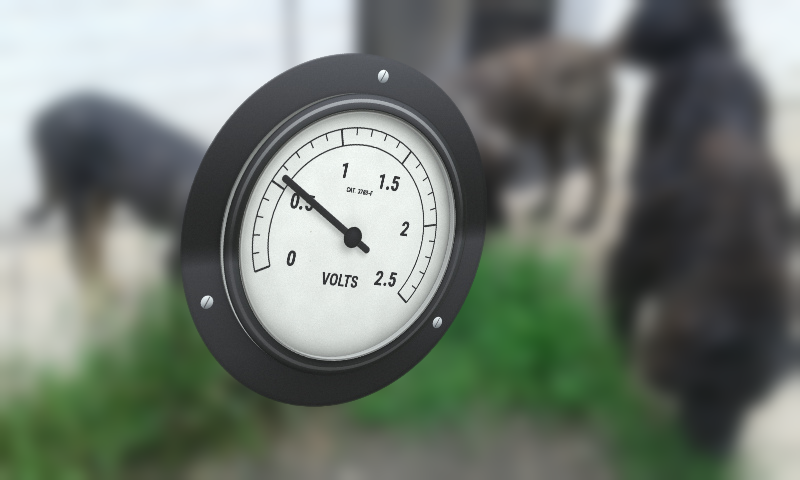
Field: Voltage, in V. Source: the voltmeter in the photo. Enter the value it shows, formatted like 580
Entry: 0.55
